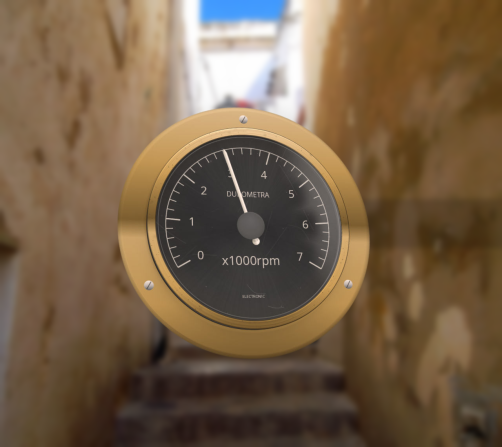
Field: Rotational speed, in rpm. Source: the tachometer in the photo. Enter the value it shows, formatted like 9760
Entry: 3000
